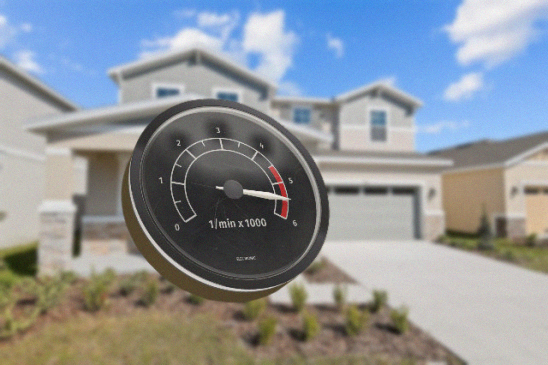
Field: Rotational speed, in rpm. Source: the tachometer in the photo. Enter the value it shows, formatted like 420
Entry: 5500
